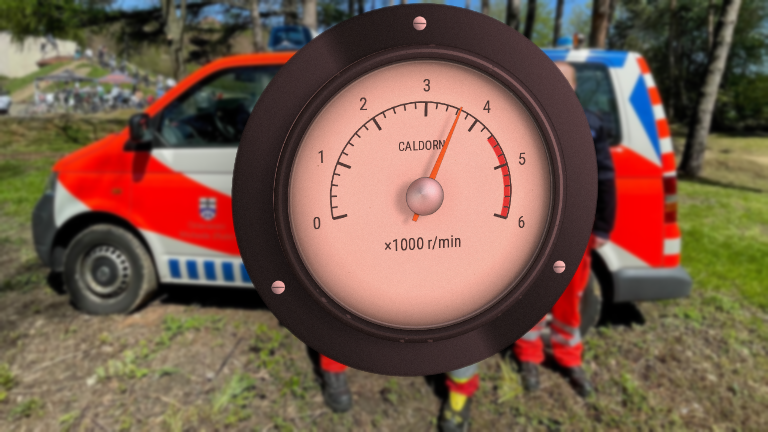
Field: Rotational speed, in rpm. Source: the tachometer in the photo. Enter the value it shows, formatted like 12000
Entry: 3600
